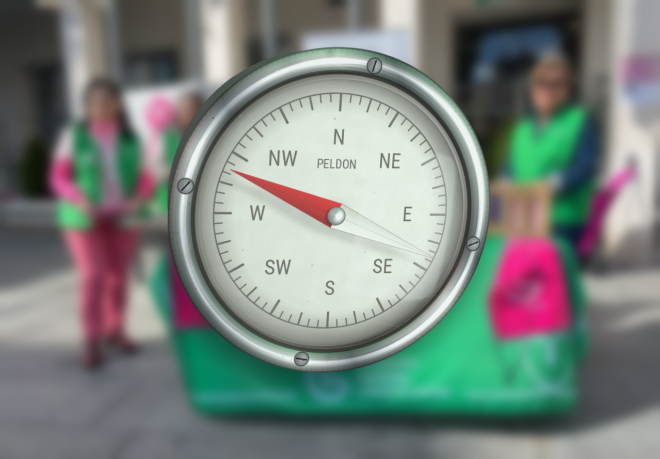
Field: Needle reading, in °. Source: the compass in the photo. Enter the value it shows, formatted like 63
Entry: 292.5
